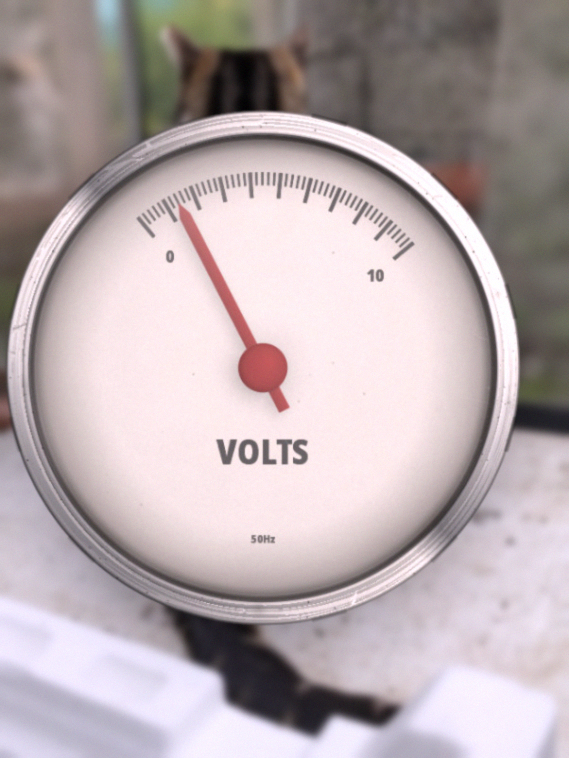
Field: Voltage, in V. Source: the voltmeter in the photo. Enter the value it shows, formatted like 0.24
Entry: 1.4
